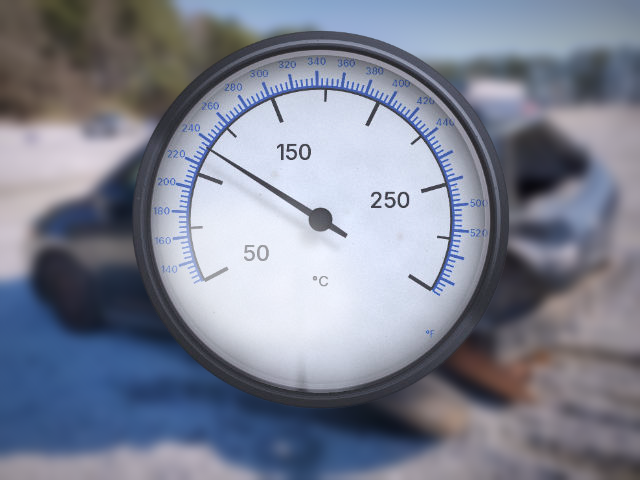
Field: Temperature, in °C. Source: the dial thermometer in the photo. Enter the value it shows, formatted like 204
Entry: 112.5
